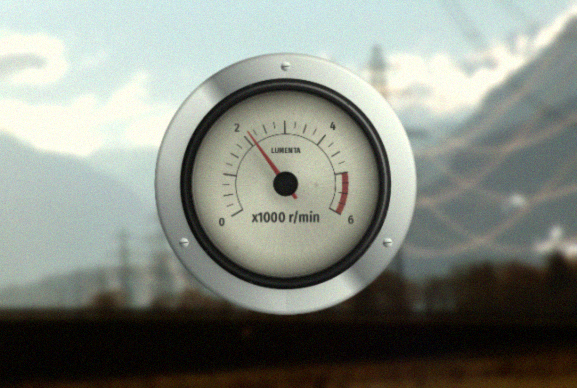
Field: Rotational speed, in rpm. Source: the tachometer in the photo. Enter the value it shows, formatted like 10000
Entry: 2125
